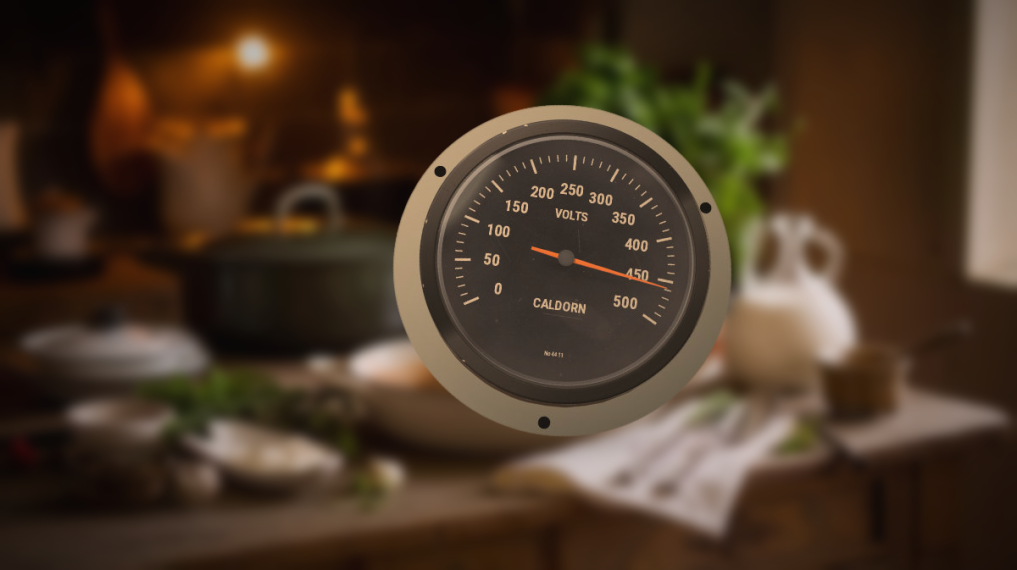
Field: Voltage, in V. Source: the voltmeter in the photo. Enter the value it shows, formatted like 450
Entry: 460
